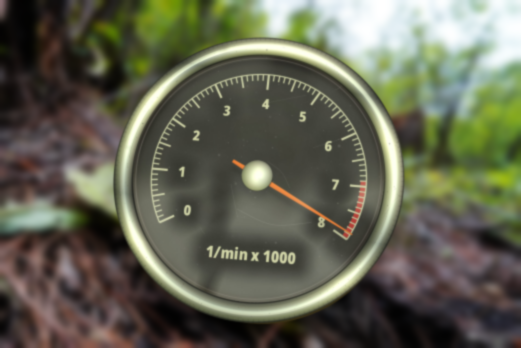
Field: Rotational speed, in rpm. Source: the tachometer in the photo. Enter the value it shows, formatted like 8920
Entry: 7900
